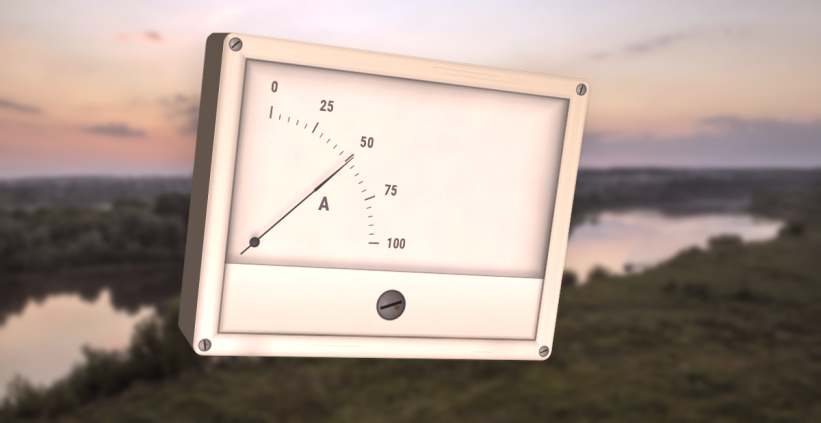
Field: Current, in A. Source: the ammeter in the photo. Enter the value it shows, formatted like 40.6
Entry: 50
